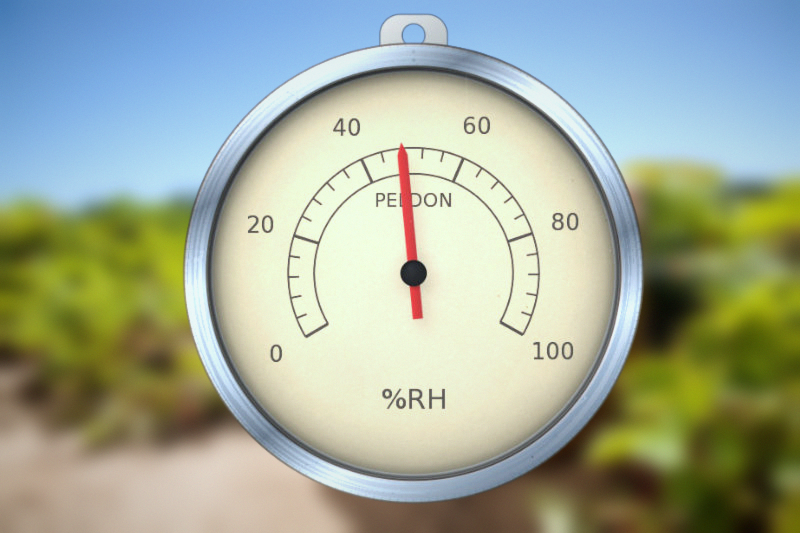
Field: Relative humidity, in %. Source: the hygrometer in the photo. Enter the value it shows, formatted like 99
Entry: 48
